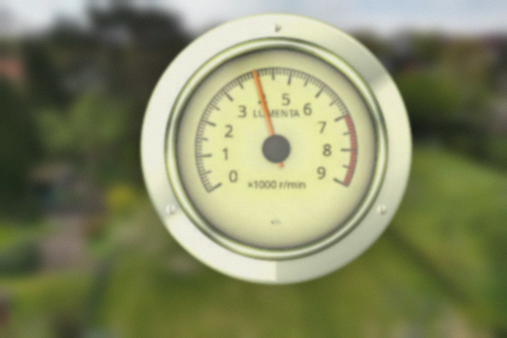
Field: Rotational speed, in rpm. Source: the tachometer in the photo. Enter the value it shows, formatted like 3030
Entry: 4000
